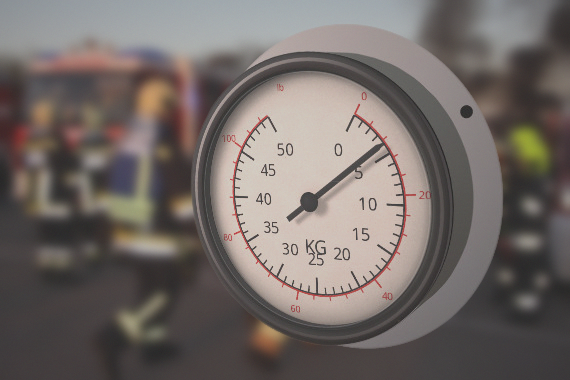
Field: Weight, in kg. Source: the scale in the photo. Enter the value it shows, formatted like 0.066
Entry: 4
